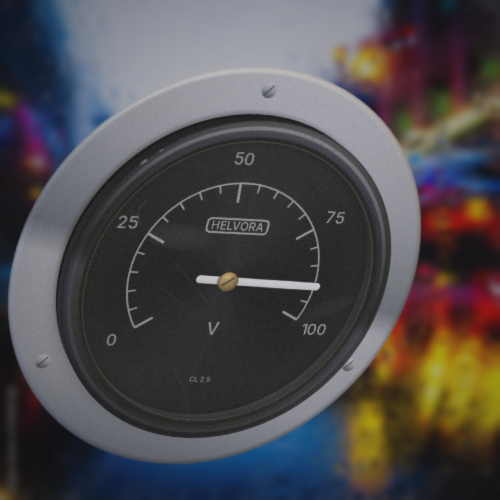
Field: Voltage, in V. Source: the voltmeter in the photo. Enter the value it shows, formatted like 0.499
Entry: 90
